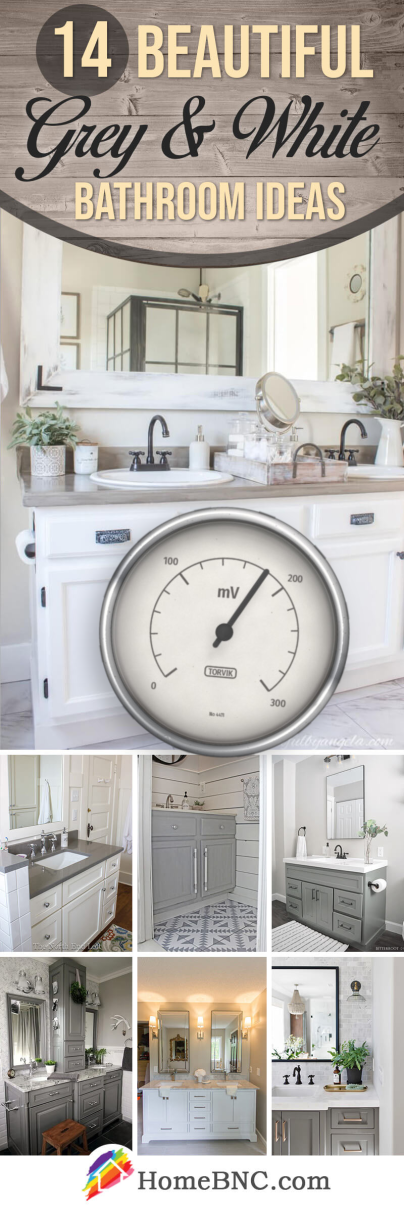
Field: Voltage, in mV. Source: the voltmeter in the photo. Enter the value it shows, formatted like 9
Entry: 180
